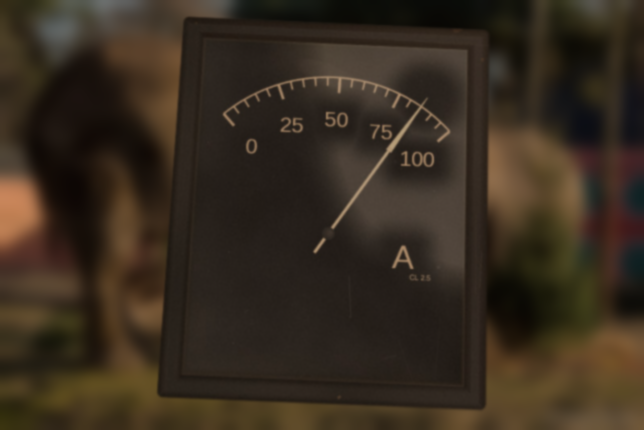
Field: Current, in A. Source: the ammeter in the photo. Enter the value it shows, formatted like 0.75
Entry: 85
